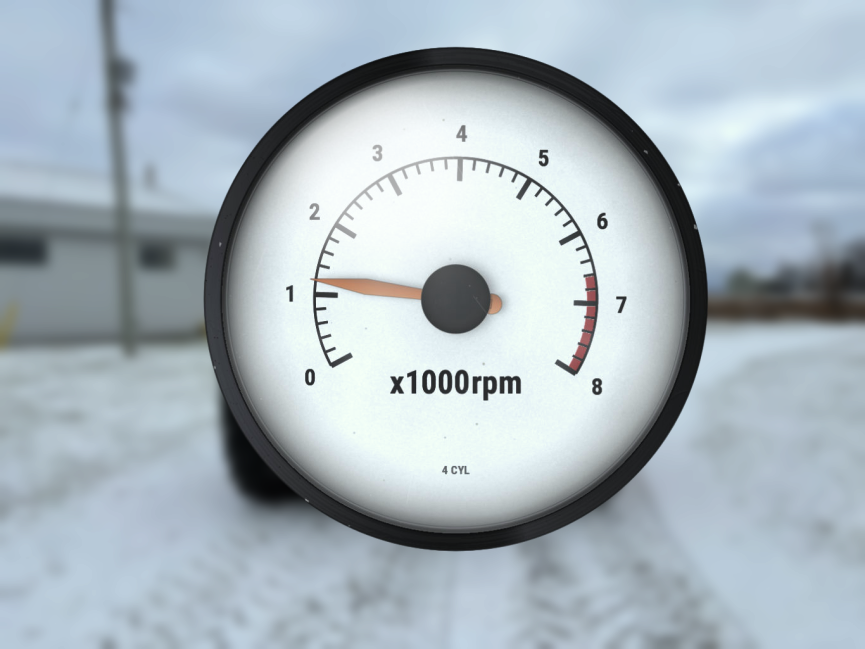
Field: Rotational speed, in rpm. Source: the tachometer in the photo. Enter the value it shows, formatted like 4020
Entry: 1200
